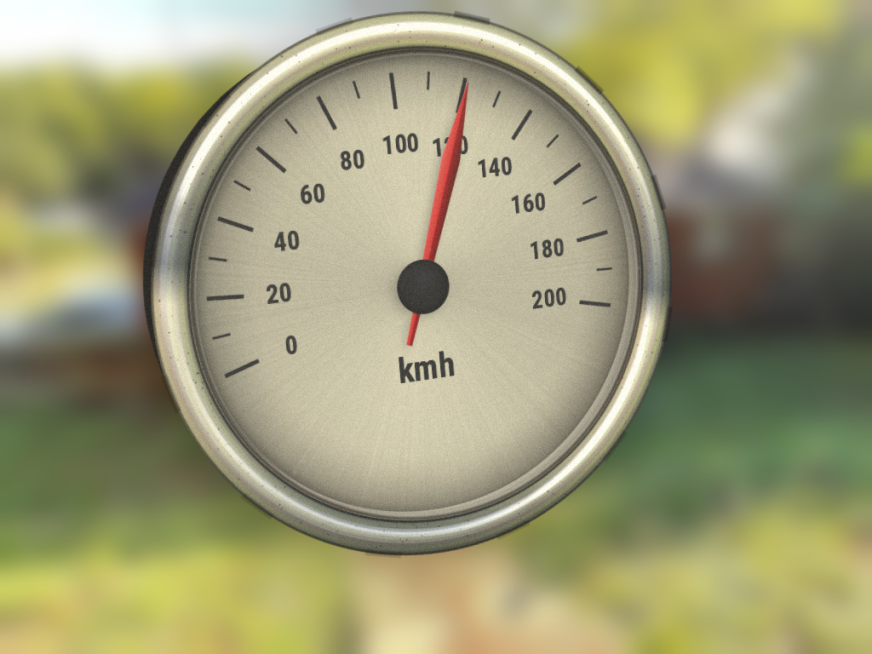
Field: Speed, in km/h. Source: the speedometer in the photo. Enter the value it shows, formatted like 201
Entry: 120
